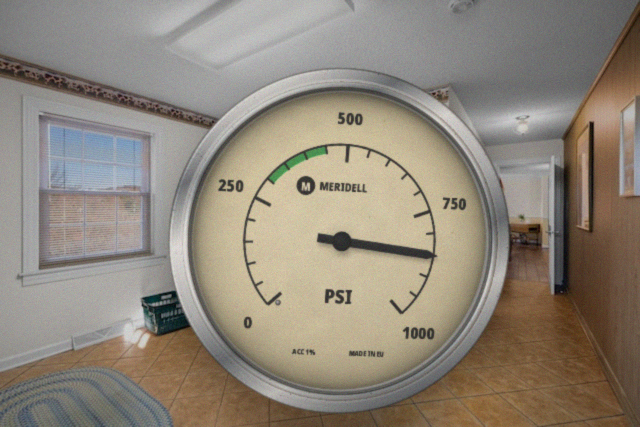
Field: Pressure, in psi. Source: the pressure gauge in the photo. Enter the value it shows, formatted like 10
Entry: 850
